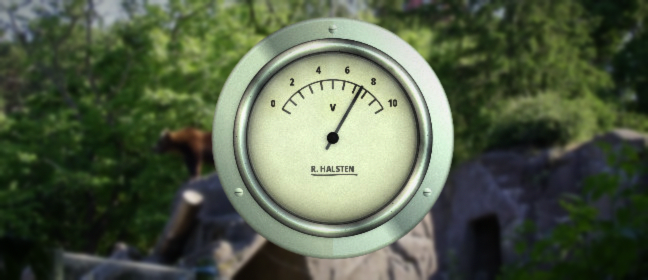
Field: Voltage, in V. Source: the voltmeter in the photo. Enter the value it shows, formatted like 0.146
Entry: 7.5
